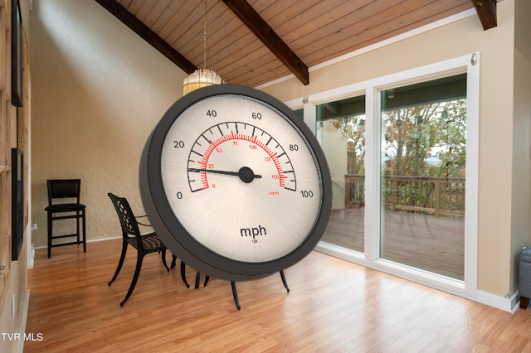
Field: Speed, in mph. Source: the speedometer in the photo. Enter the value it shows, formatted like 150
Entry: 10
